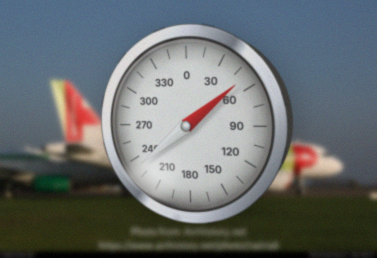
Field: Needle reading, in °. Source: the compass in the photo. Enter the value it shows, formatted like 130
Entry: 52.5
